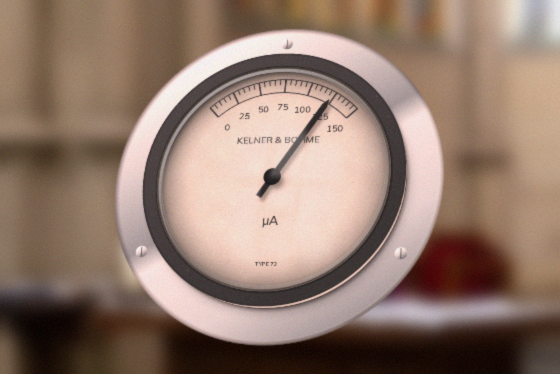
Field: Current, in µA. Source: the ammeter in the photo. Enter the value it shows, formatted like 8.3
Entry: 125
